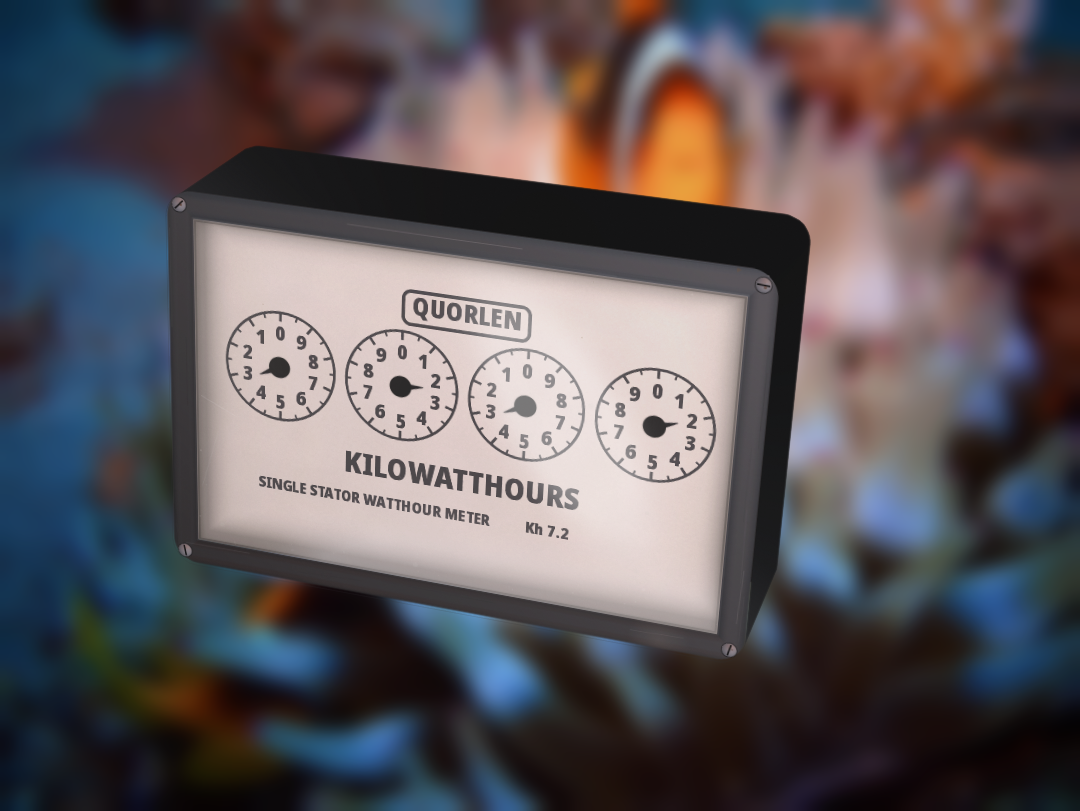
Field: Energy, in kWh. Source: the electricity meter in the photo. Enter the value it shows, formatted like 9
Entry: 3232
